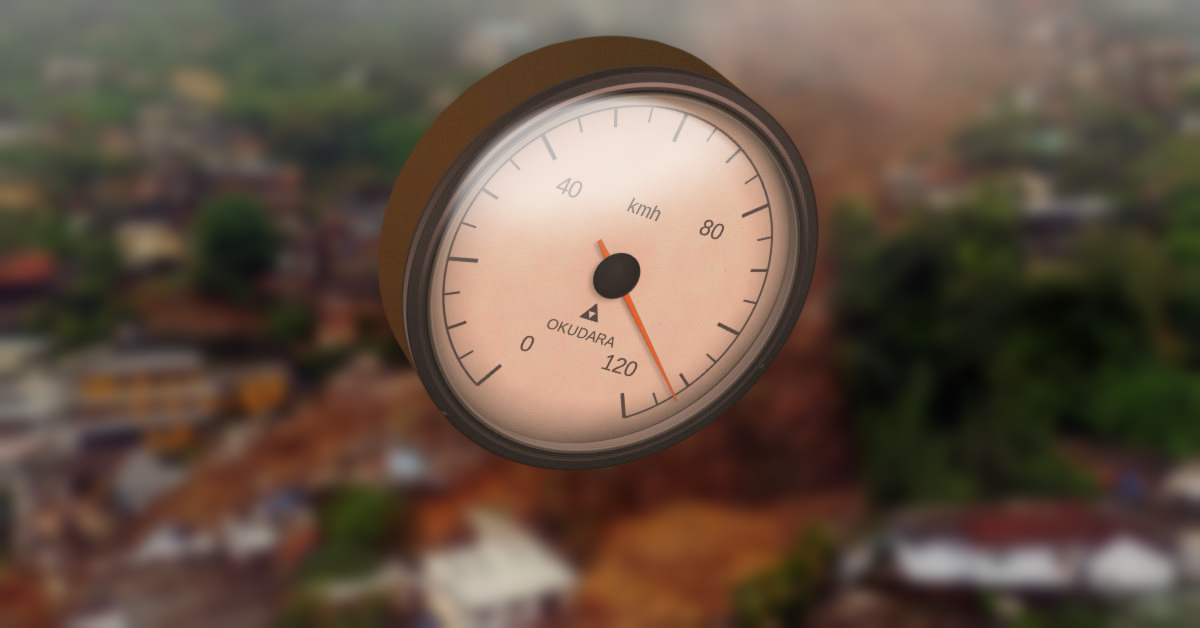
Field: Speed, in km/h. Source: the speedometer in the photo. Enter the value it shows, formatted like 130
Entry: 112.5
